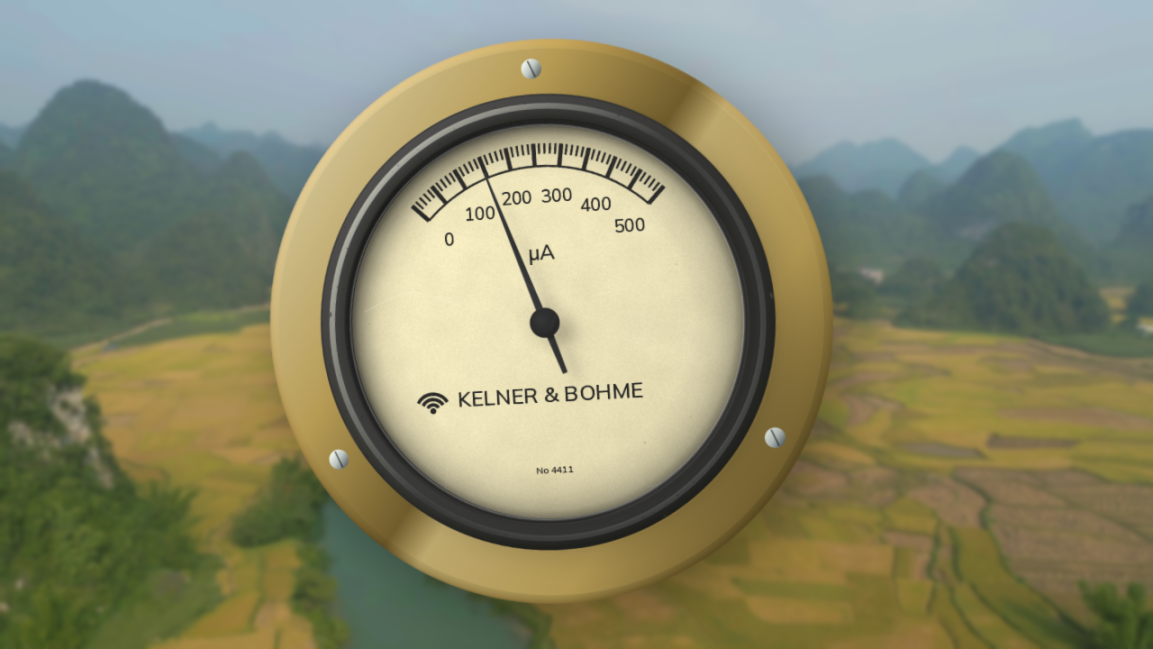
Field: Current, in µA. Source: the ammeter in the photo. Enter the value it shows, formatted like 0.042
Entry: 150
